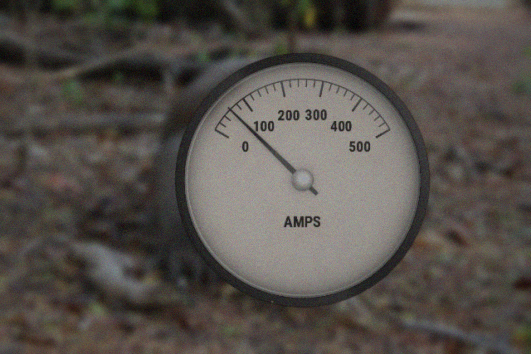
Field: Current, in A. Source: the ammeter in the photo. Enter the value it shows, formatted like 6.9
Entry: 60
